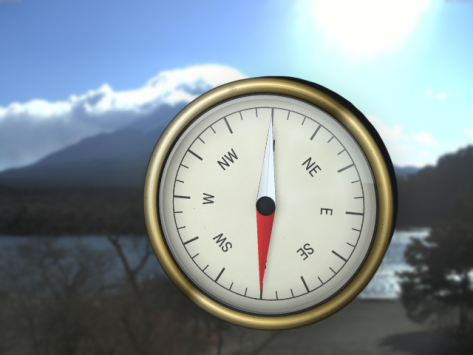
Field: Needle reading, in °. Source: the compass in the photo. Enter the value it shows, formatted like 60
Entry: 180
